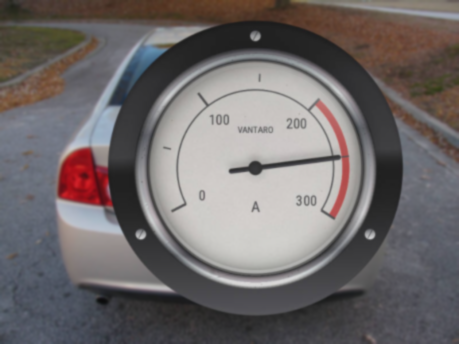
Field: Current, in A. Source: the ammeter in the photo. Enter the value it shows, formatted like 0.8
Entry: 250
